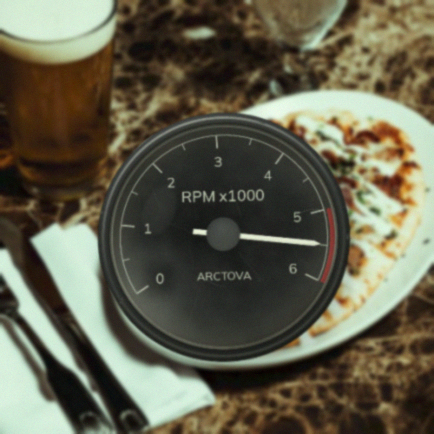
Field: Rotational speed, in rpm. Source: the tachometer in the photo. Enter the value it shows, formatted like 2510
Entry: 5500
